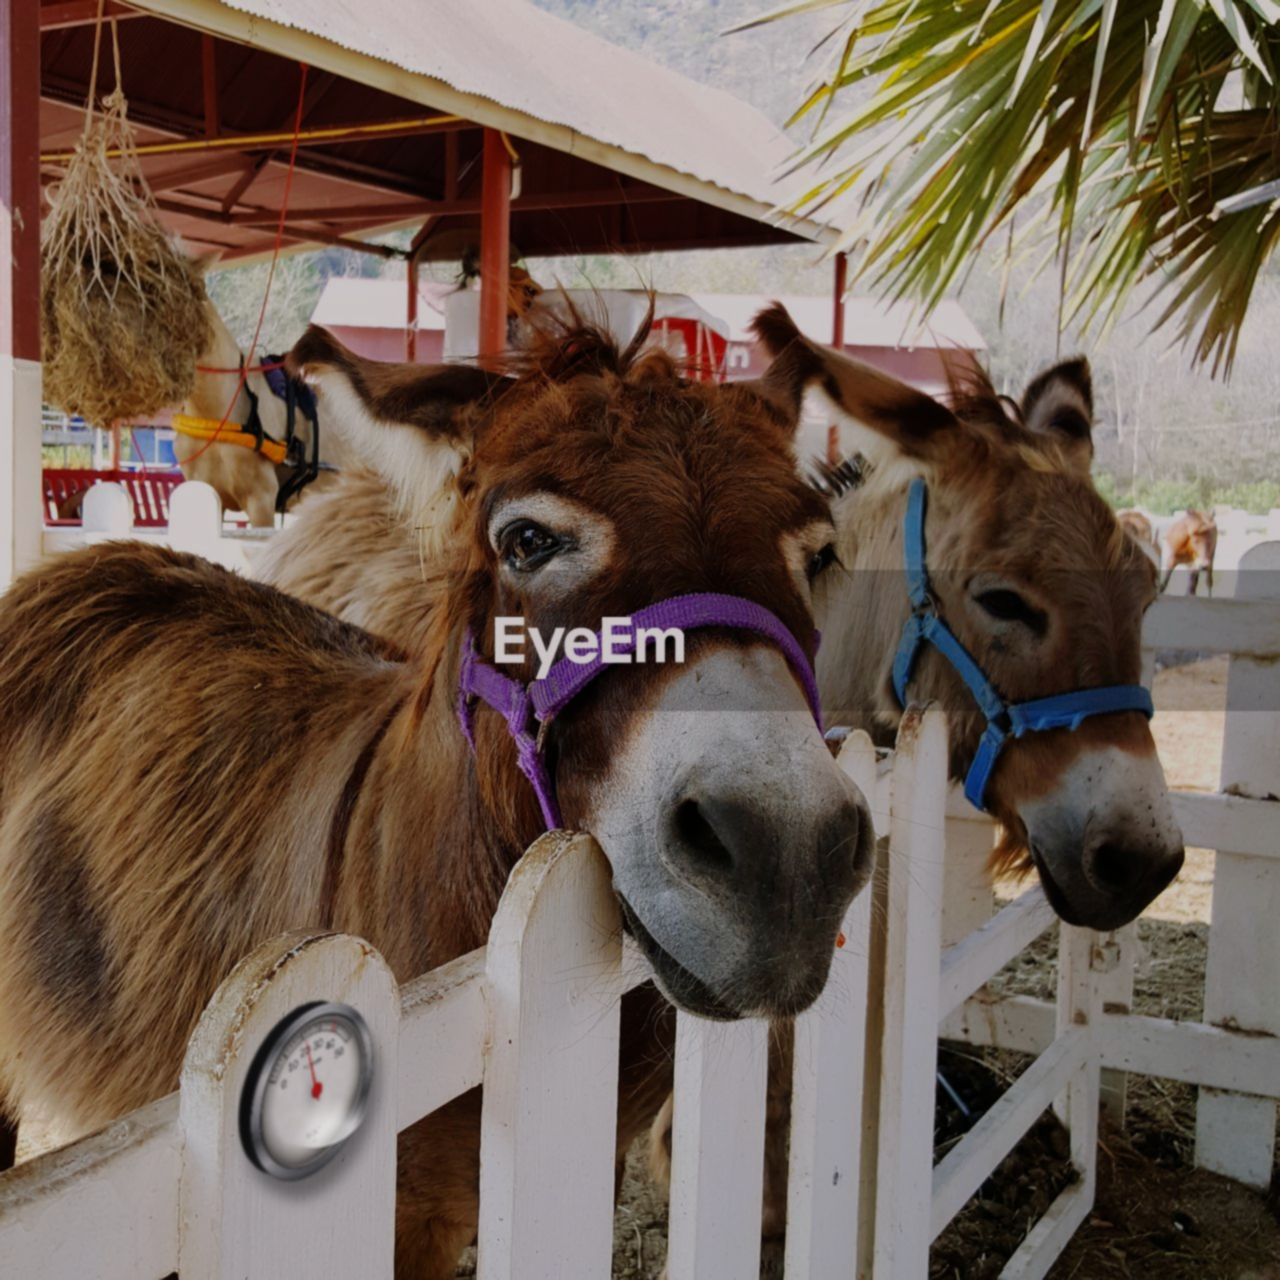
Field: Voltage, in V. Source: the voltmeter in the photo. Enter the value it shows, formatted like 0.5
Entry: 20
